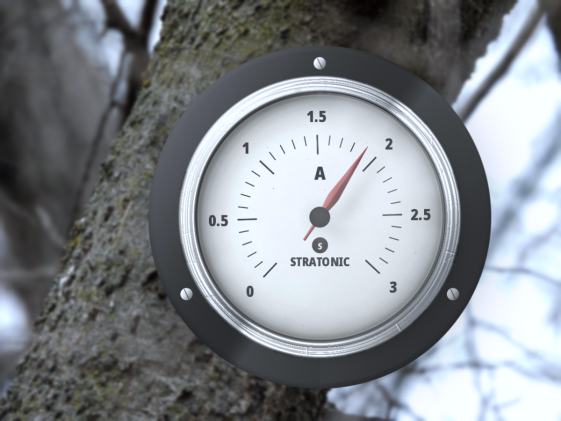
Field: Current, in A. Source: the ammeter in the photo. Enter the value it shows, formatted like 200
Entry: 1.9
